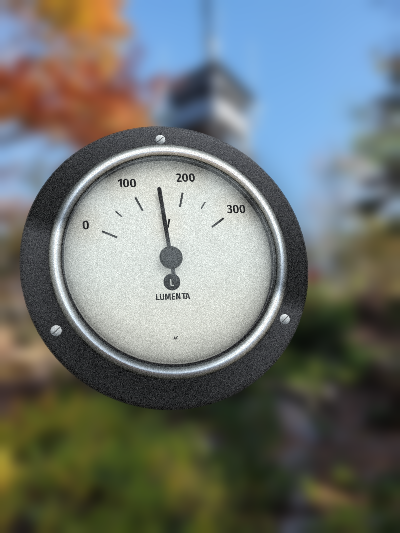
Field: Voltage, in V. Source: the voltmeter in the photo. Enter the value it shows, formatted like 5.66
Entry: 150
